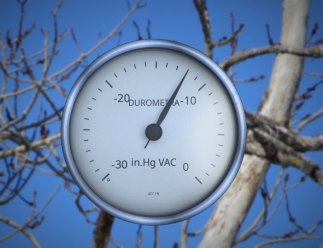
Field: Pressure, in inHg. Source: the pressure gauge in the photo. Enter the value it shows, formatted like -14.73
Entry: -12
